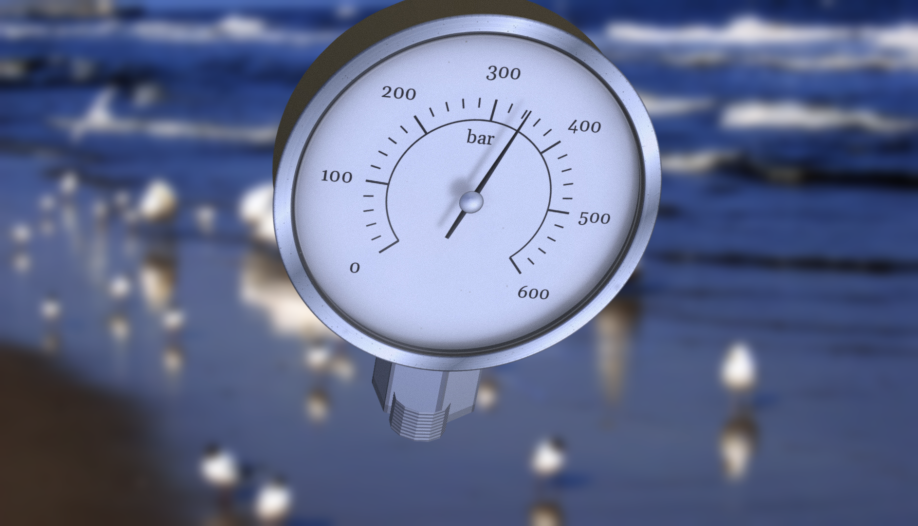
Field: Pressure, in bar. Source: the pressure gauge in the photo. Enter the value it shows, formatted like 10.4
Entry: 340
